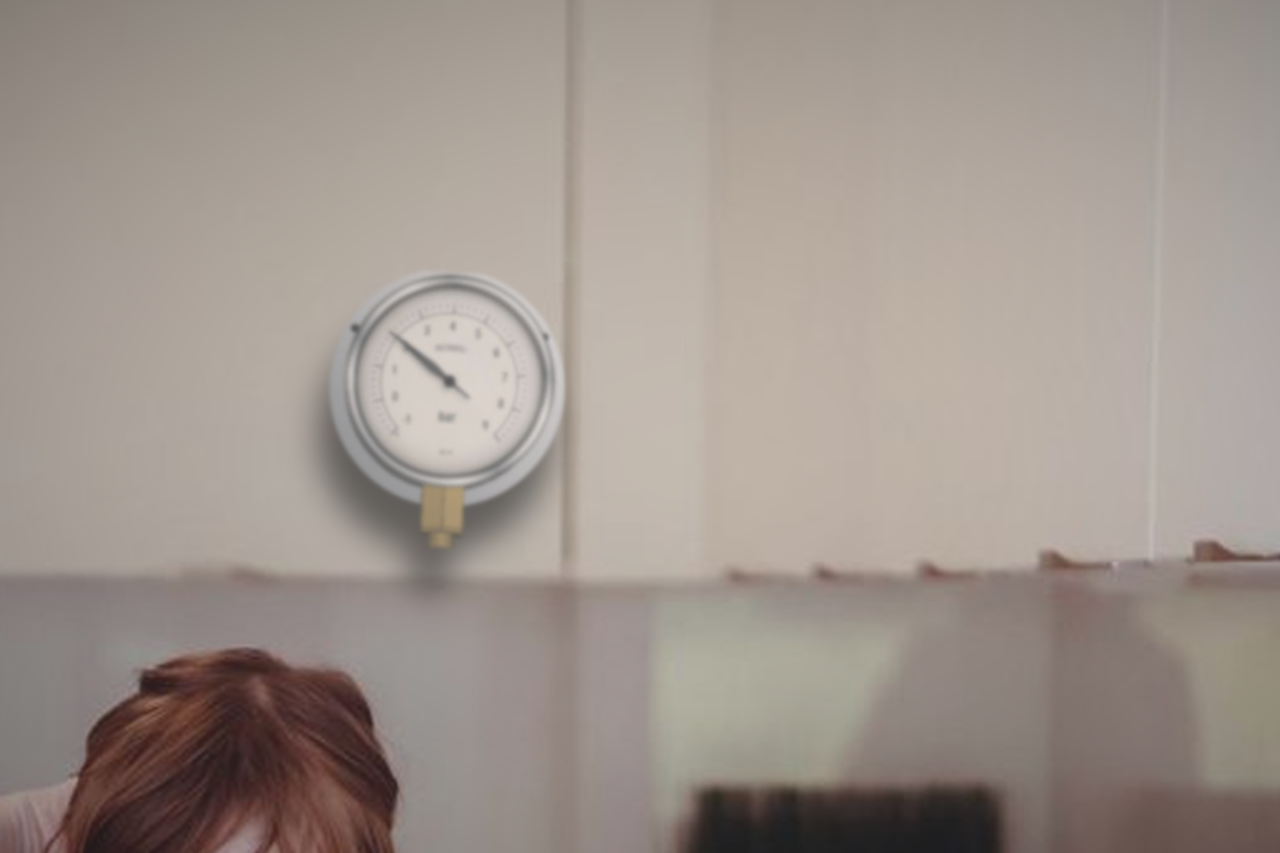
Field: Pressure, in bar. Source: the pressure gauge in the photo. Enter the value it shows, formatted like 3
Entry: 2
